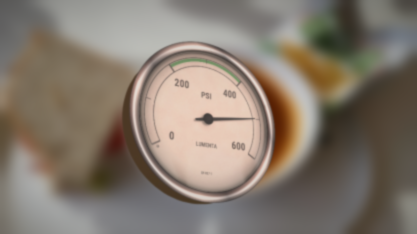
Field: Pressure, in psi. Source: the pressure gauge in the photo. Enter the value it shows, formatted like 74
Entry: 500
